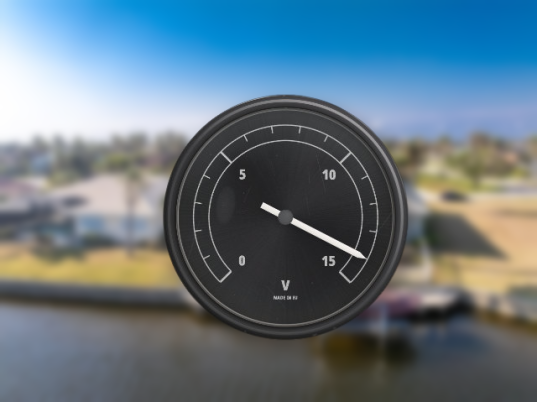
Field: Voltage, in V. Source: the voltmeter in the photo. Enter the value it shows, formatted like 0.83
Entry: 14
